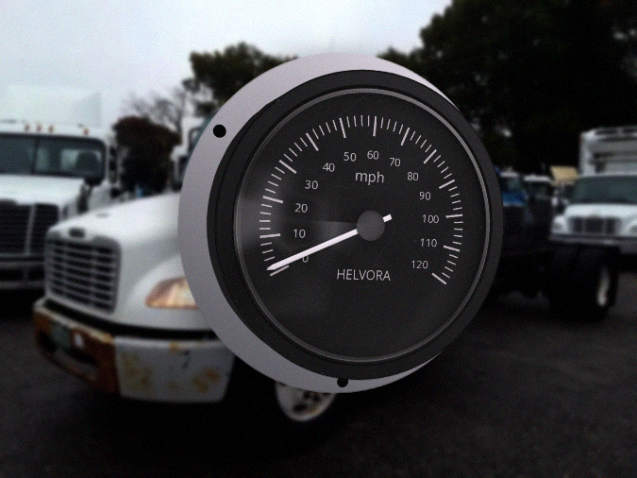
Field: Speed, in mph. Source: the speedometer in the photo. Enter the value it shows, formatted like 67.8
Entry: 2
